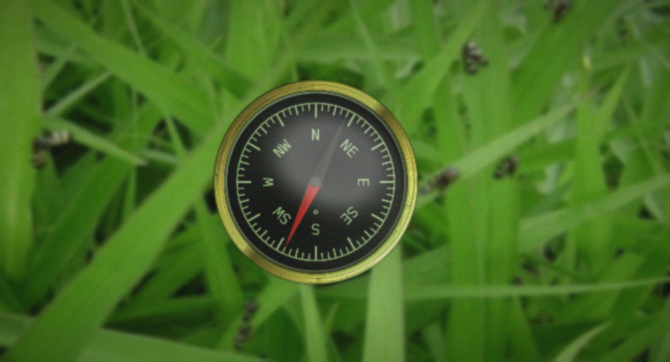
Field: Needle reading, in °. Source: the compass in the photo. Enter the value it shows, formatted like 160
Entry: 205
